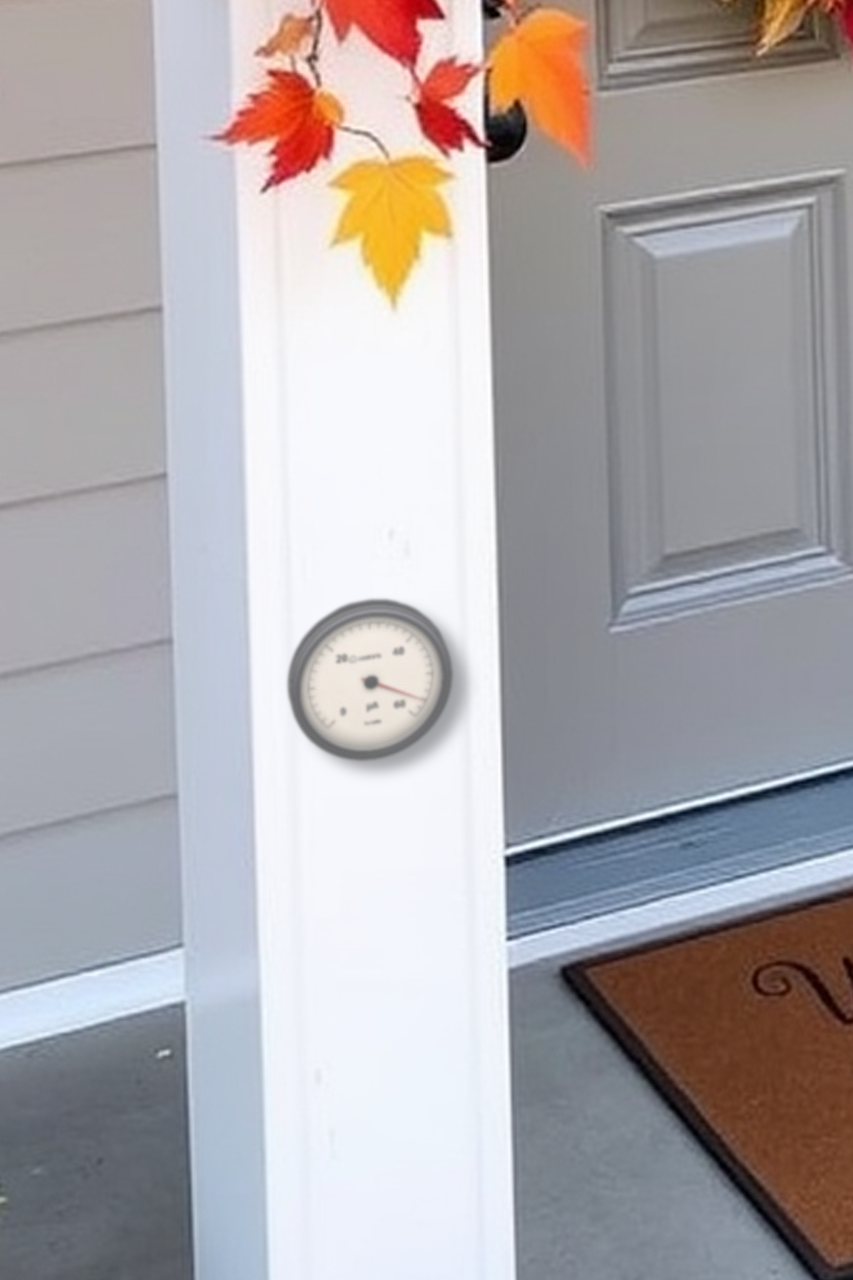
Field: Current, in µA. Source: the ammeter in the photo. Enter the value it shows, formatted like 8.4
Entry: 56
